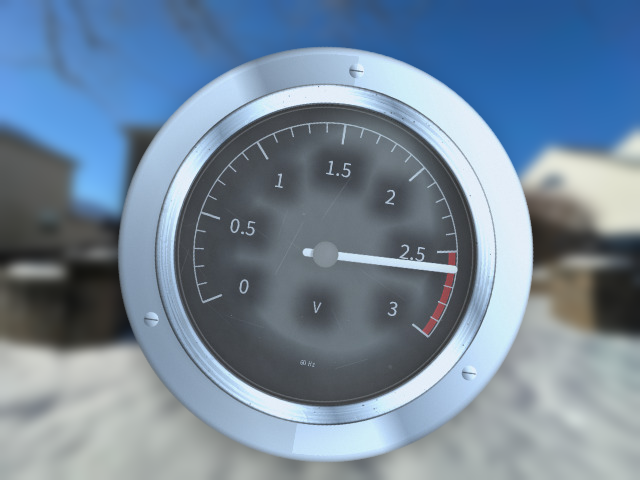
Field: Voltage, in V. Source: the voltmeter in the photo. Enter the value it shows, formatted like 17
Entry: 2.6
